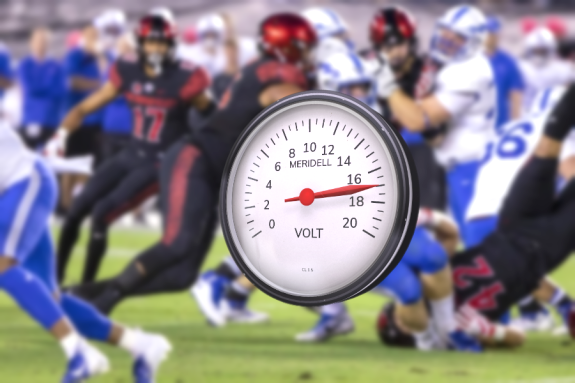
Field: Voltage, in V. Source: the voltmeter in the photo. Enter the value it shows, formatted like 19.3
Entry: 17
